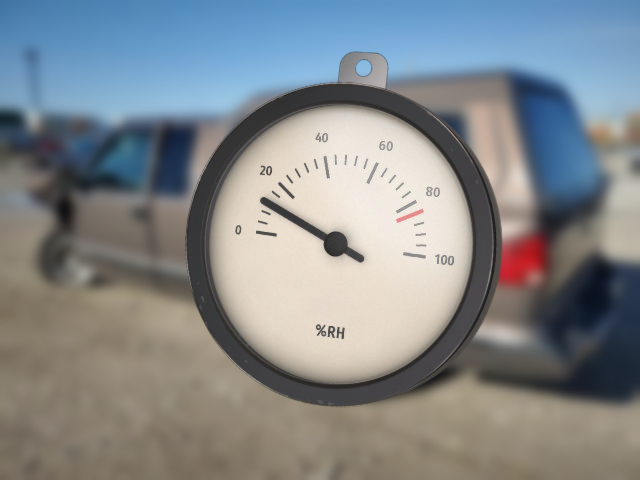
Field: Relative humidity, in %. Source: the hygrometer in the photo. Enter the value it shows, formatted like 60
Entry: 12
